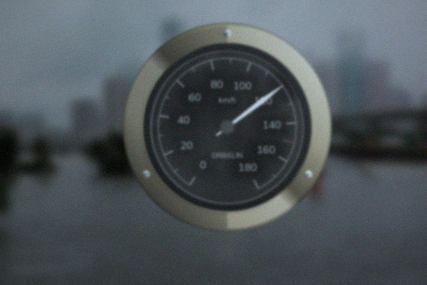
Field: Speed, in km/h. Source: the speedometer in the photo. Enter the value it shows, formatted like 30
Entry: 120
